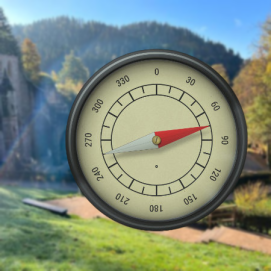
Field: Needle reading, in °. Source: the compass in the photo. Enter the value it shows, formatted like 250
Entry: 75
